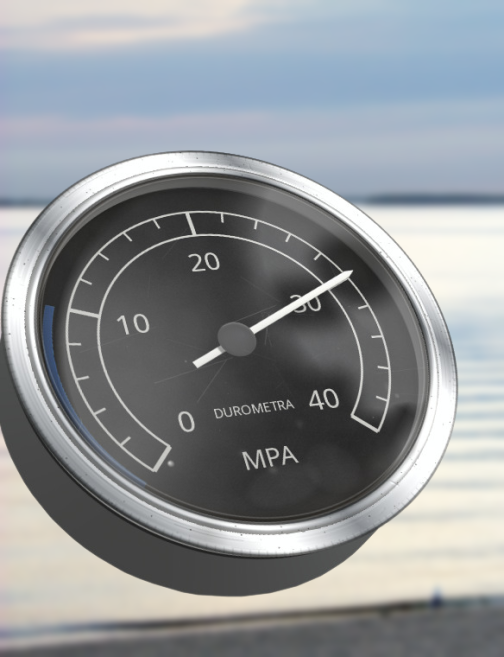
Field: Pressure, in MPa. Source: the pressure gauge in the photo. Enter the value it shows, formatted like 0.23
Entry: 30
